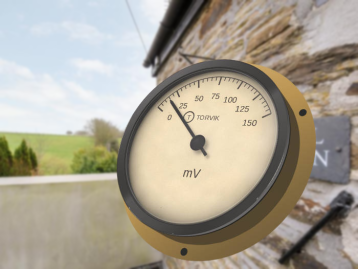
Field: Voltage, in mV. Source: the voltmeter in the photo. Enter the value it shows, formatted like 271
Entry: 15
